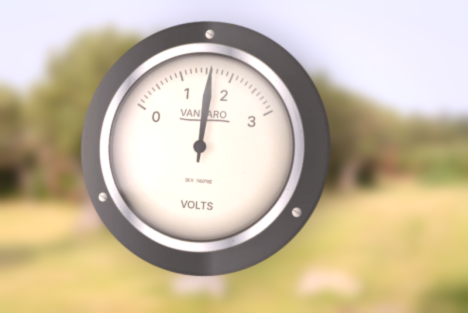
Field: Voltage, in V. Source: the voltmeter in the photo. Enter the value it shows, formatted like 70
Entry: 1.6
